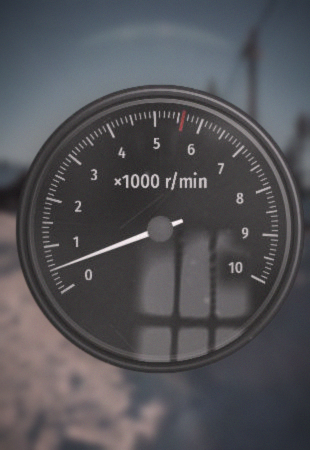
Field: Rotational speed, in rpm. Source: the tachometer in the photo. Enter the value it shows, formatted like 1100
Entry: 500
